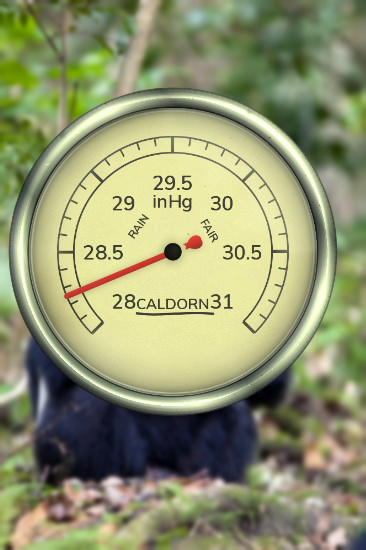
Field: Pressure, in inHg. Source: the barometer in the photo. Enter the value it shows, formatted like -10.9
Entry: 28.25
